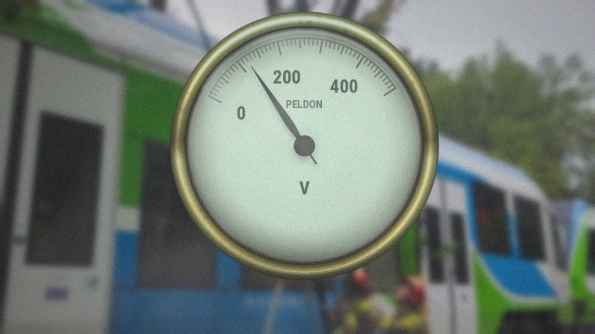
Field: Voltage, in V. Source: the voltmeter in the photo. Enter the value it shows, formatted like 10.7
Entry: 120
